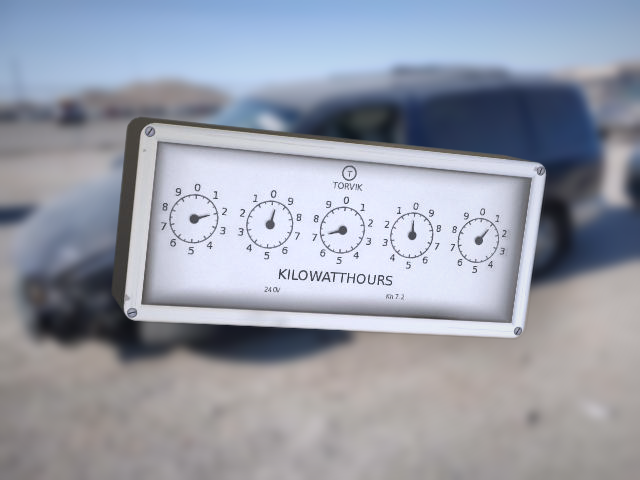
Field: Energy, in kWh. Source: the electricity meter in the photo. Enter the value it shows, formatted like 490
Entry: 19701
